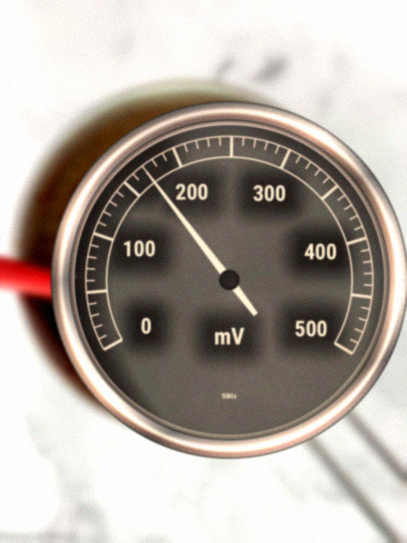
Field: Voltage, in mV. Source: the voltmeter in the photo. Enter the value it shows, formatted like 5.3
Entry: 170
